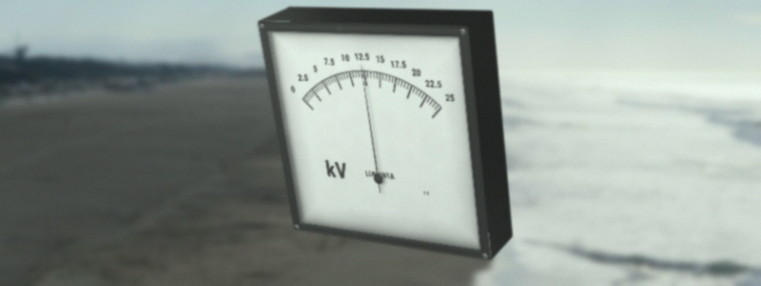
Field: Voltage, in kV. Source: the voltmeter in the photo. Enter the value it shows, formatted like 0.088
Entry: 12.5
